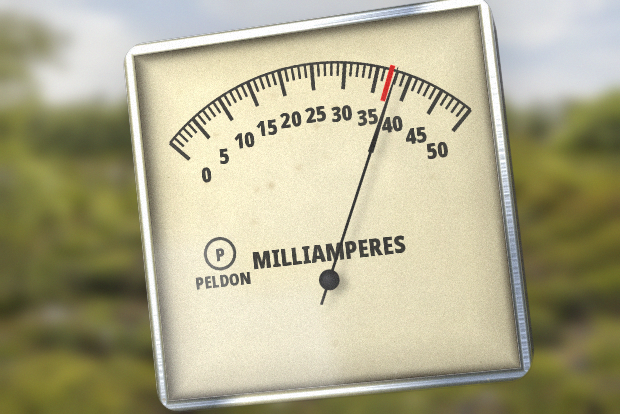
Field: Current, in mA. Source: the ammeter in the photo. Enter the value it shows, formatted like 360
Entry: 38
